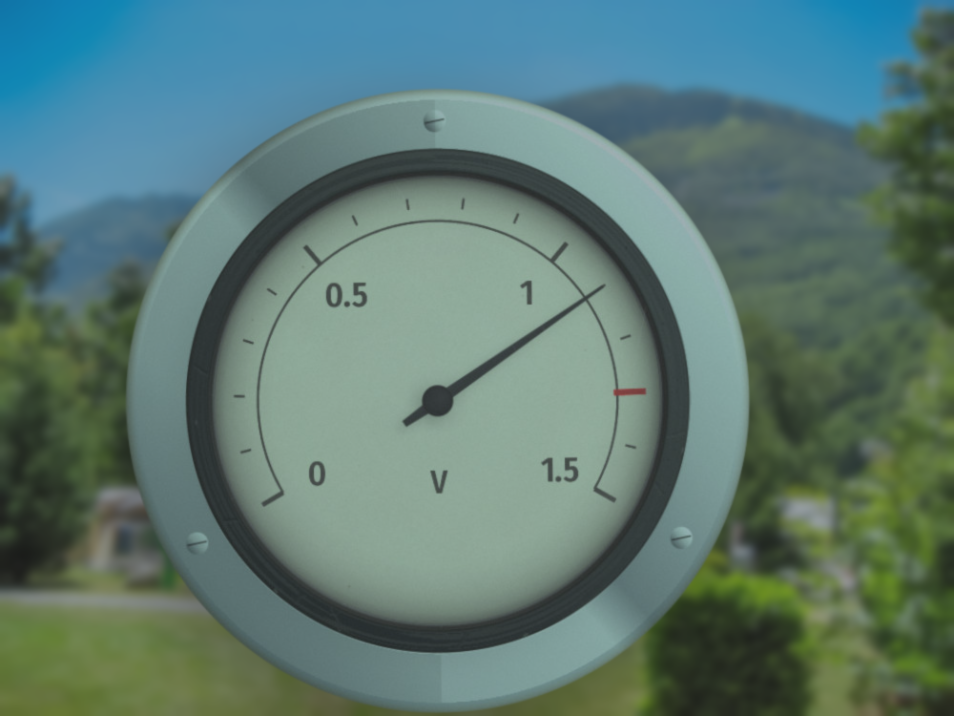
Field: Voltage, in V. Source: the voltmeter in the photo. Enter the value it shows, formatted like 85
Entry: 1.1
